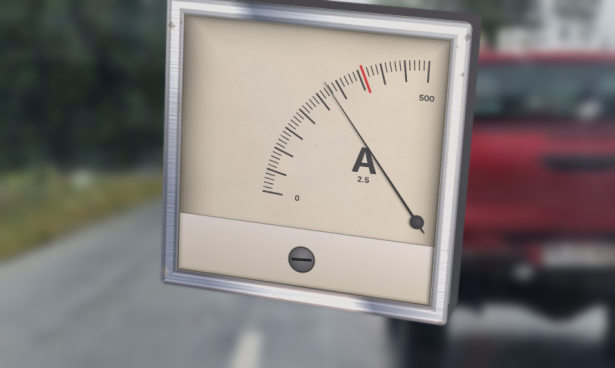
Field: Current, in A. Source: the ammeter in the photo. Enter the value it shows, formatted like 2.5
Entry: 280
